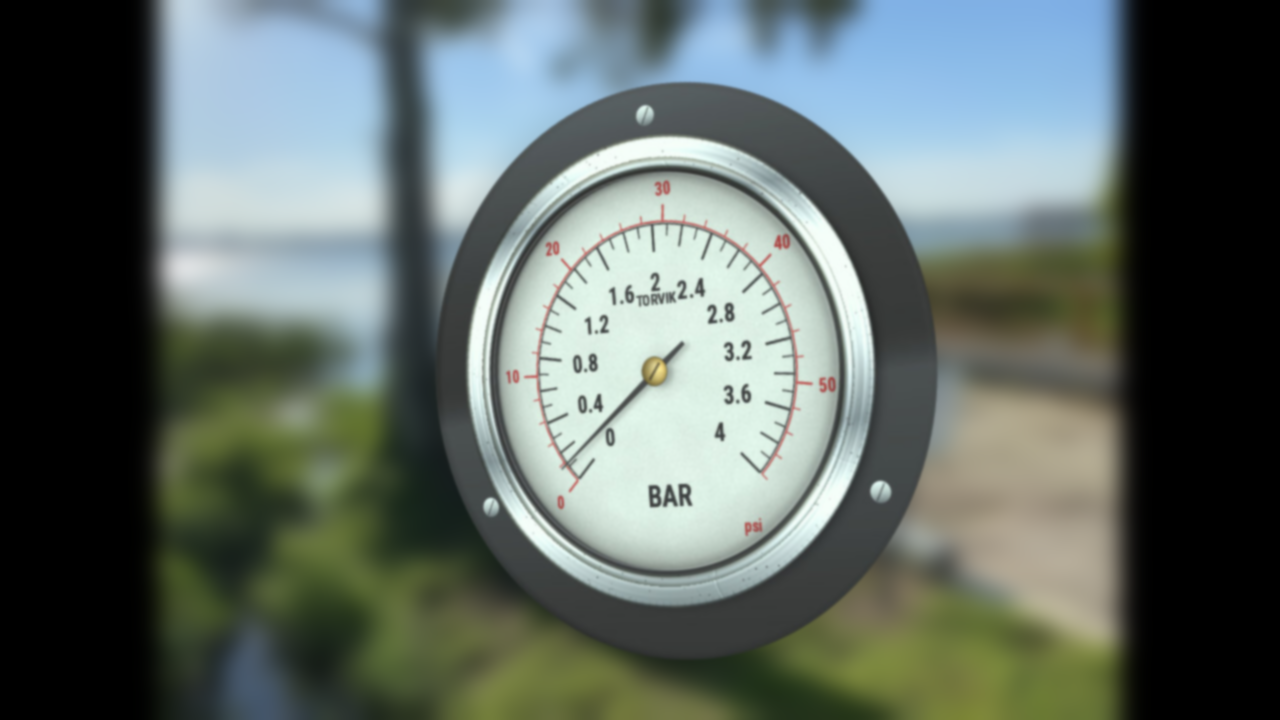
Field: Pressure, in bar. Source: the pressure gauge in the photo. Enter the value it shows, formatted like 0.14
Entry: 0.1
